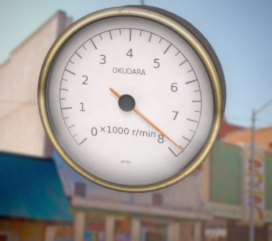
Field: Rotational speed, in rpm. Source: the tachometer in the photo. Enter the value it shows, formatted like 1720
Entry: 7750
